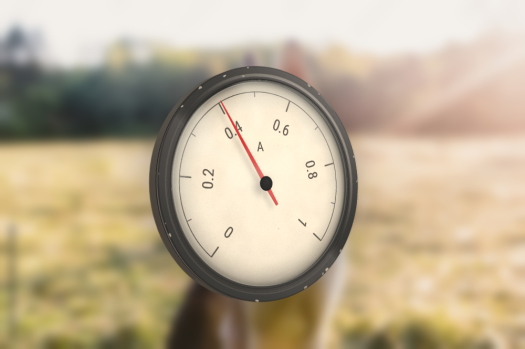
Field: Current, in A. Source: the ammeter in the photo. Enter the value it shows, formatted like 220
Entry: 0.4
